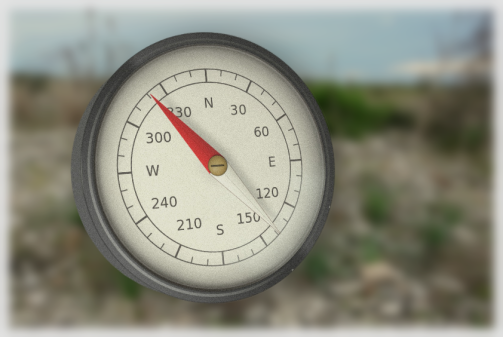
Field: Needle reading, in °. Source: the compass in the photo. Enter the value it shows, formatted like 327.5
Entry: 320
